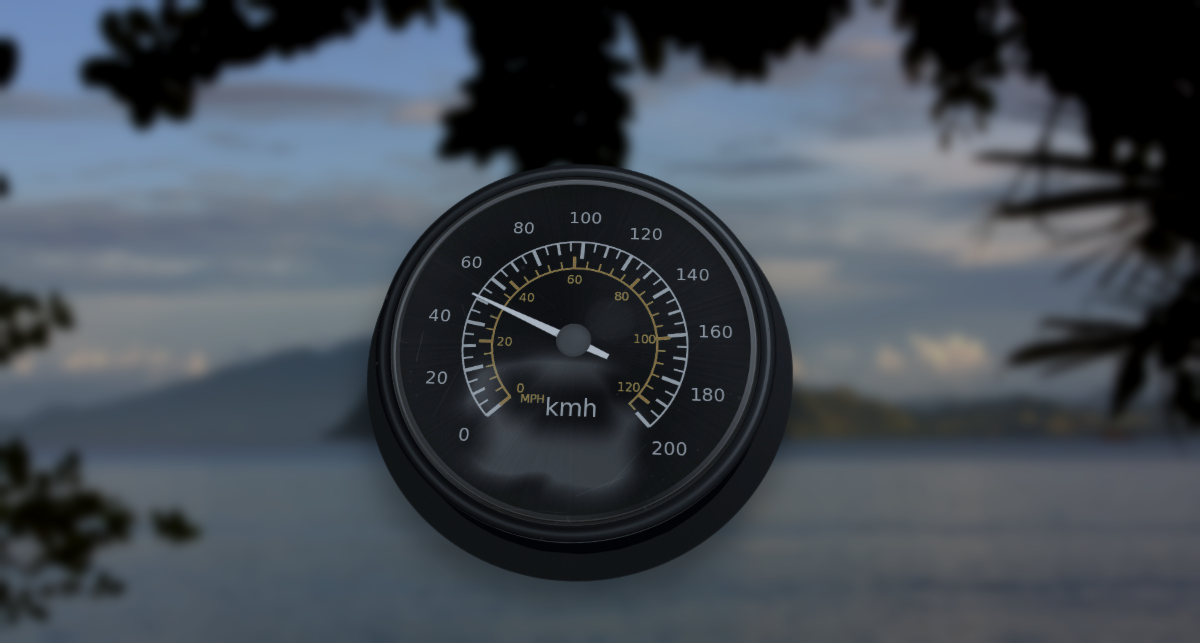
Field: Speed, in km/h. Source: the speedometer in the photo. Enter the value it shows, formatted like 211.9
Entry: 50
